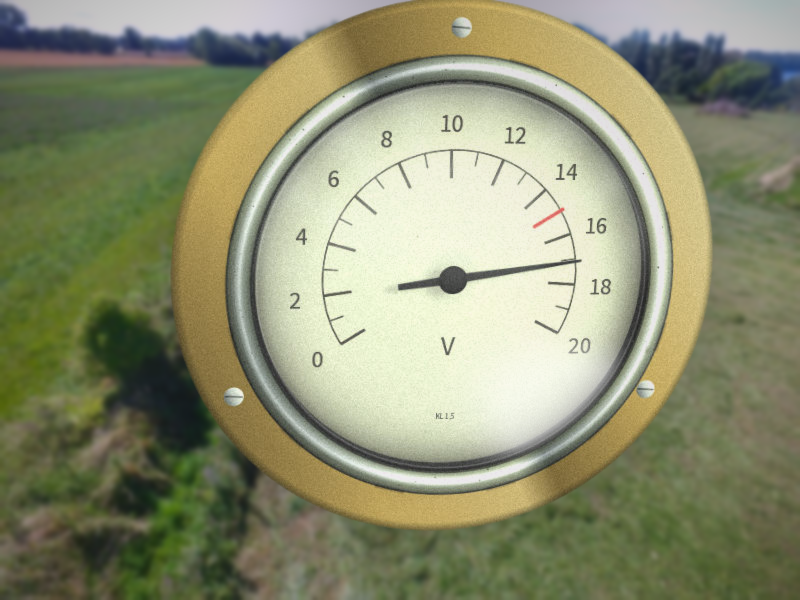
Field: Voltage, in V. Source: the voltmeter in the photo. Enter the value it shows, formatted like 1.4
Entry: 17
